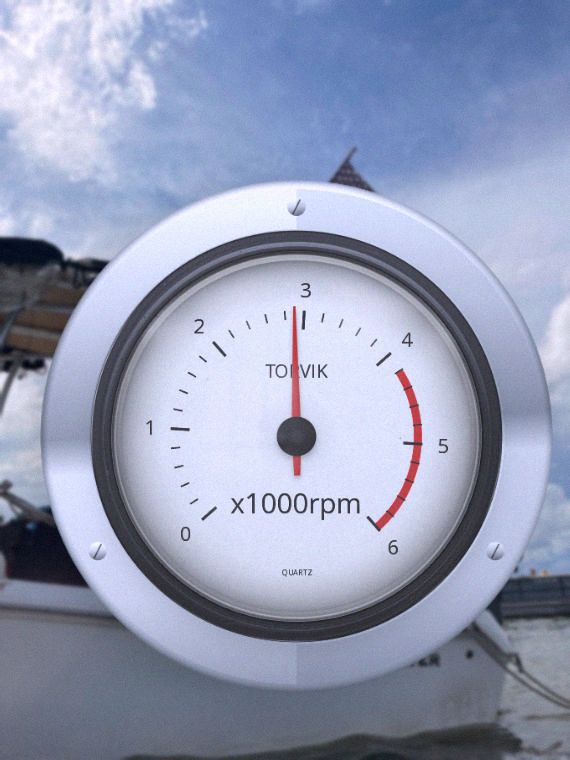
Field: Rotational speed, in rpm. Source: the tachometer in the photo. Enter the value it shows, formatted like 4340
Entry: 2900
